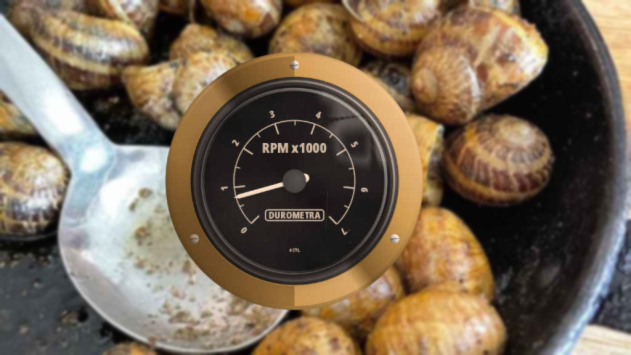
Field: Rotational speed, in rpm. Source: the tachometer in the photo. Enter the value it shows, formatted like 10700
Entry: 750
